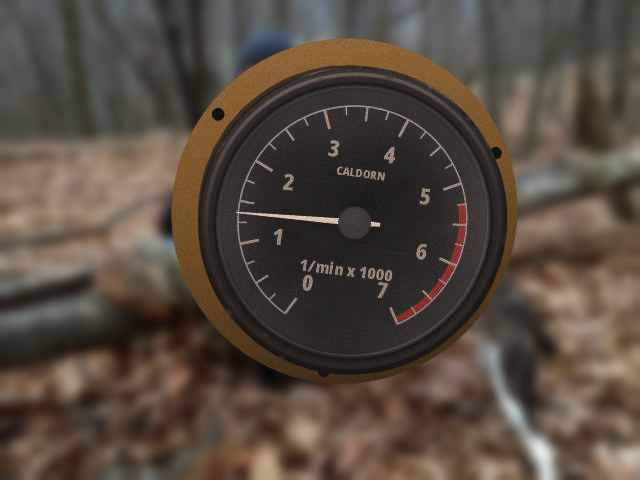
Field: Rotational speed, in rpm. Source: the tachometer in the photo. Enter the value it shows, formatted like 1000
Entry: 1375
